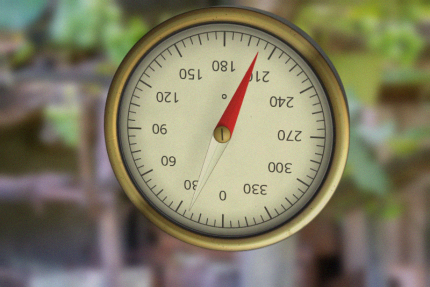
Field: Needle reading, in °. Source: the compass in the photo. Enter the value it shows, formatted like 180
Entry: 202.5
